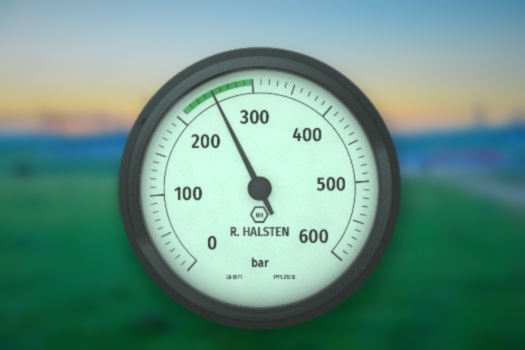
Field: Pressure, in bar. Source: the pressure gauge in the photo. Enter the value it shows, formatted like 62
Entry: 250
